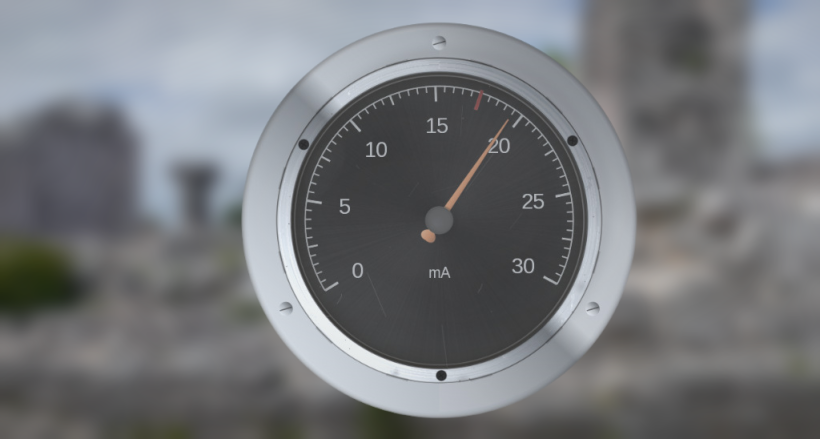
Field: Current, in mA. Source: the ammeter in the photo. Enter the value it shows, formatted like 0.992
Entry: 19.5
